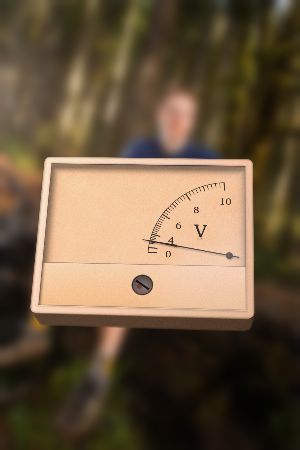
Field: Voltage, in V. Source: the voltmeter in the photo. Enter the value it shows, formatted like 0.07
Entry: 3
